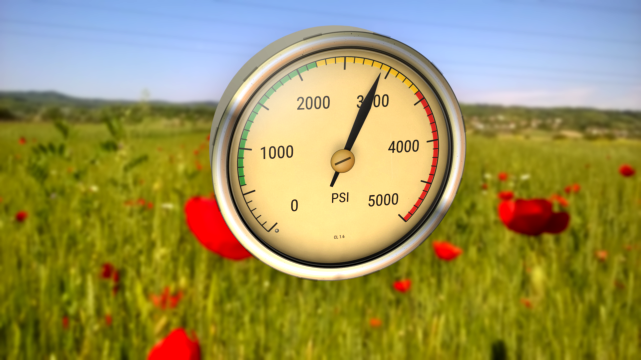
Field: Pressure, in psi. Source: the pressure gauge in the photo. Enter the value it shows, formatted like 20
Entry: 2900
